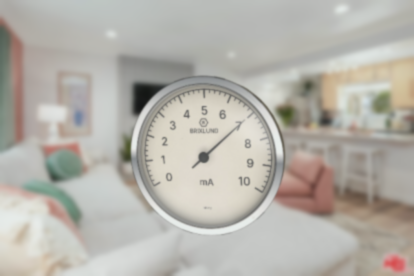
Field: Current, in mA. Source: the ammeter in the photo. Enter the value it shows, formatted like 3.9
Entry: 7
